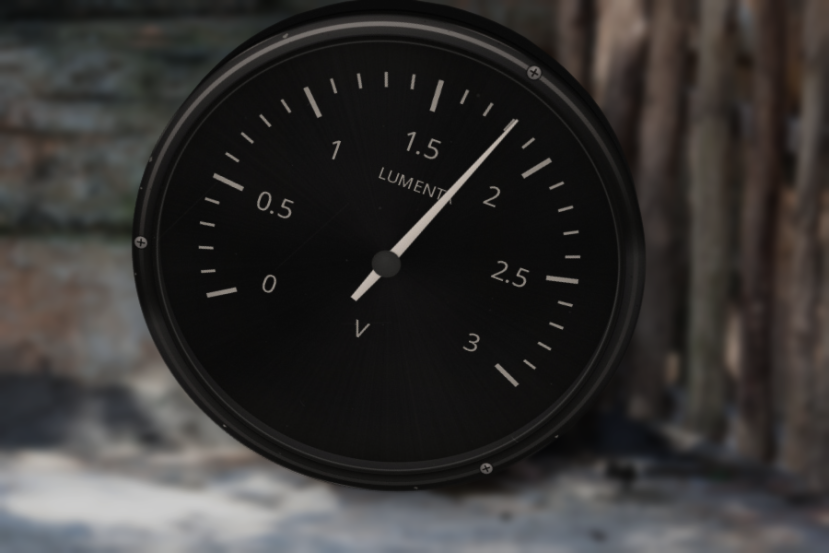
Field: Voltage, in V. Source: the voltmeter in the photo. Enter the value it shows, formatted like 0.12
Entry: 1.8
